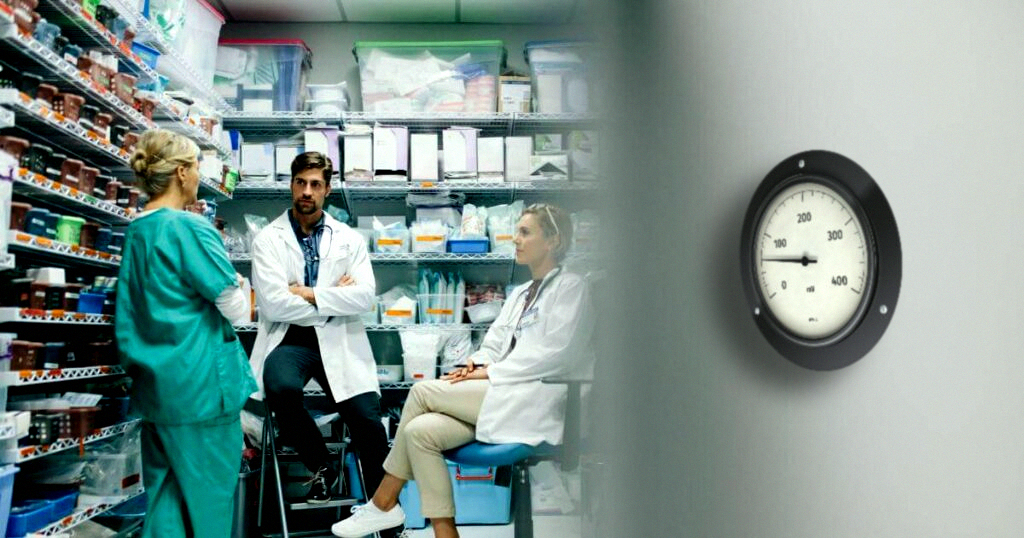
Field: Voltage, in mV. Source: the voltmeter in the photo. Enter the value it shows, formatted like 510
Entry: 60
